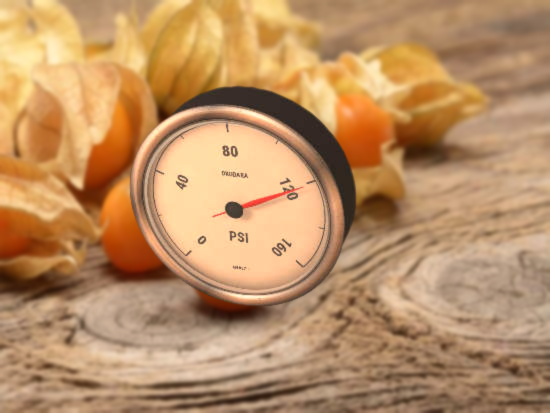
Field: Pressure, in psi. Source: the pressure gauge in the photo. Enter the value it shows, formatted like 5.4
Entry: 120
